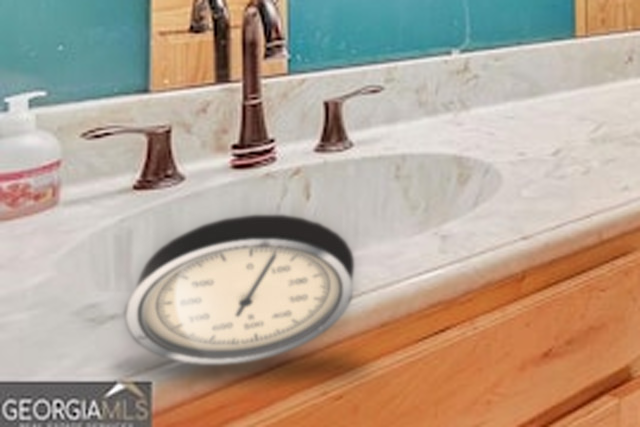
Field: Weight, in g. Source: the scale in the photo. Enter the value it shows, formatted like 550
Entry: 50
